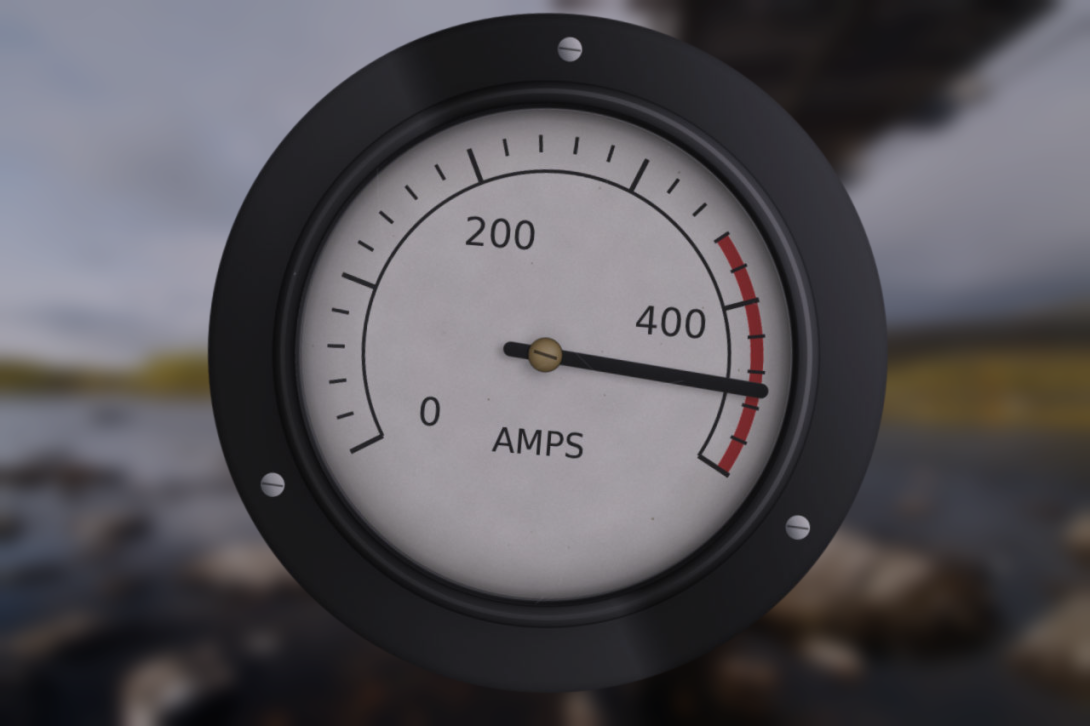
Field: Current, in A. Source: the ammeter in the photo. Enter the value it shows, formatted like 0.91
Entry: 450
